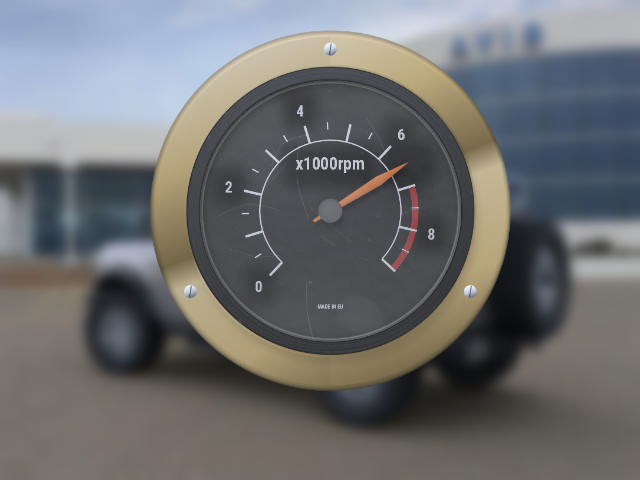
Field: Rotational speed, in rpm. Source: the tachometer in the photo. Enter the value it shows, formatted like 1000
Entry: 6500
